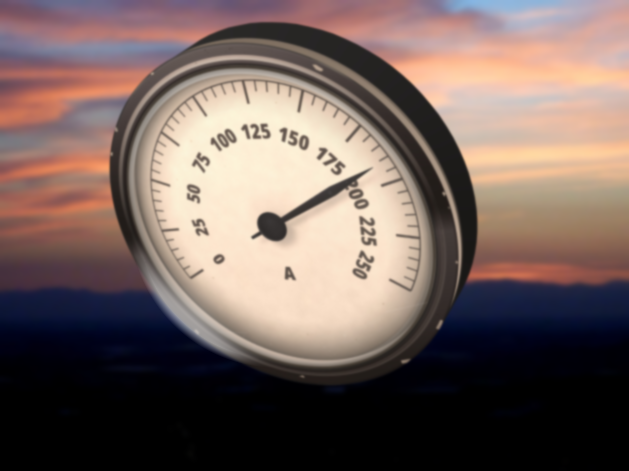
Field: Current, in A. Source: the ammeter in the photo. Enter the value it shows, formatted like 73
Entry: 190
